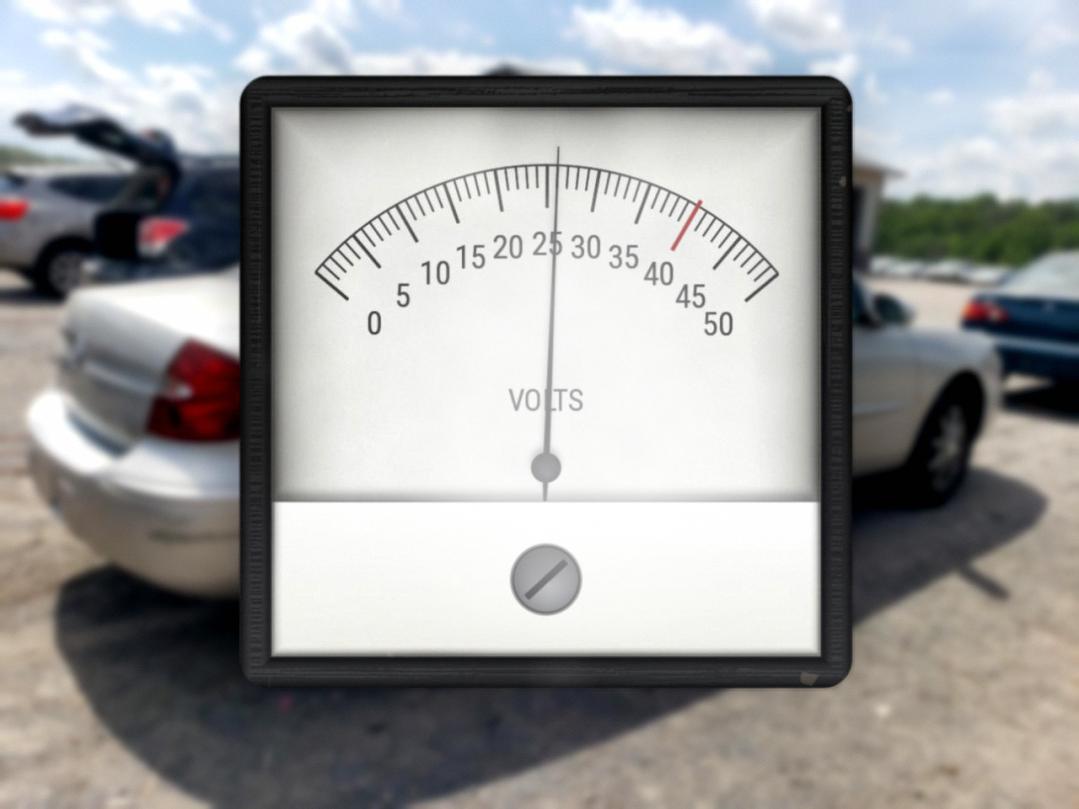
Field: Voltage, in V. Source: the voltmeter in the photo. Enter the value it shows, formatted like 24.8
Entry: 26
